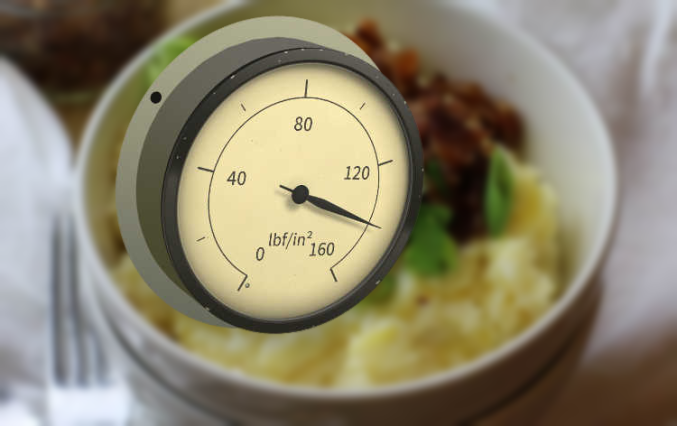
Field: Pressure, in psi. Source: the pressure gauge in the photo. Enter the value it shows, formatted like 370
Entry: 140
